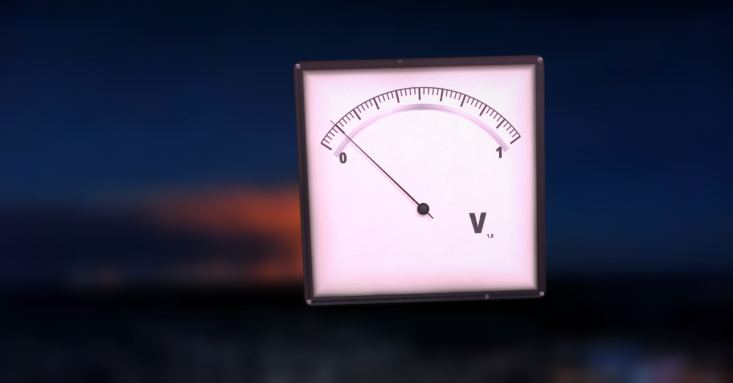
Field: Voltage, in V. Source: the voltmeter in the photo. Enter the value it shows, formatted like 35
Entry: 0.1
